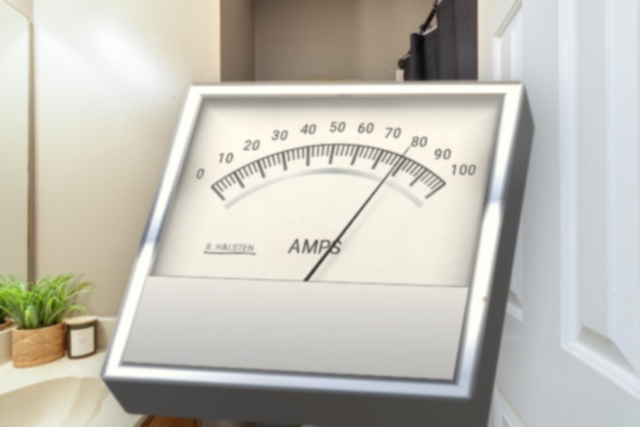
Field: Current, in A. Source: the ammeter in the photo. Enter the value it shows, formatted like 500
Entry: 80
